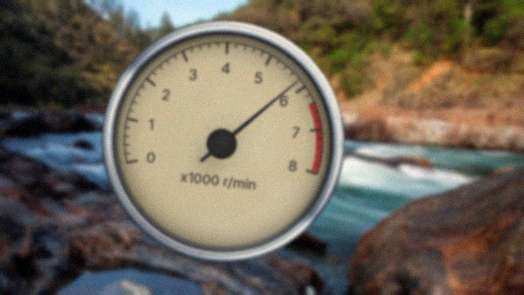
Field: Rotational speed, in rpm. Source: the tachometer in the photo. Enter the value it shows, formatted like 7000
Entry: 5800
